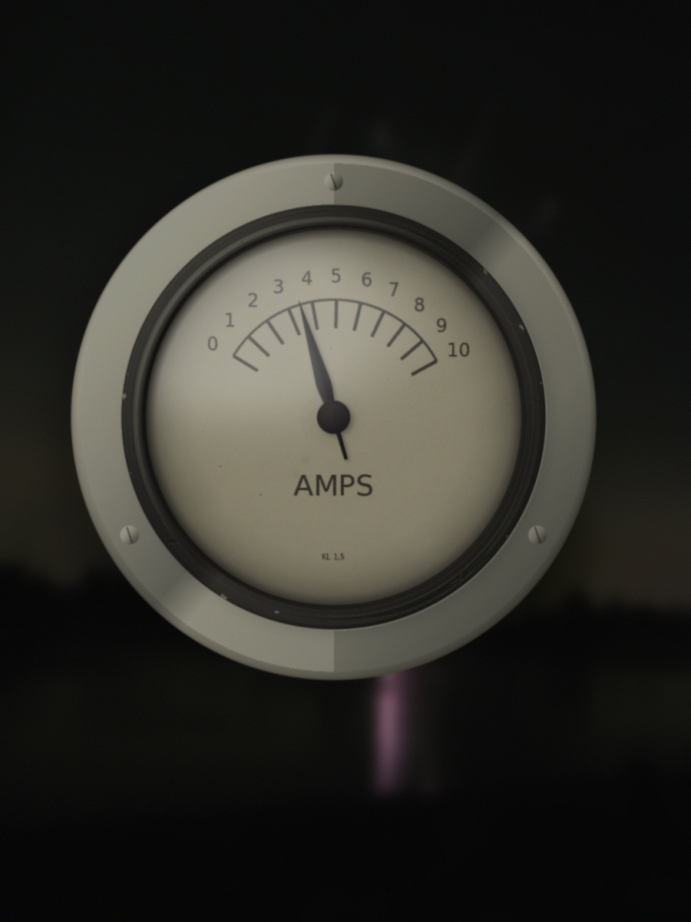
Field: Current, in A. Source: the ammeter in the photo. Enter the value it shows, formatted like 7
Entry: 3.5
